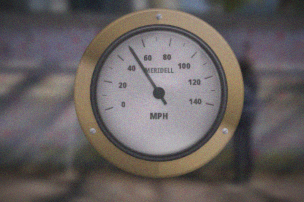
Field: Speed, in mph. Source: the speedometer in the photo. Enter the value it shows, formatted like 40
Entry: 50
